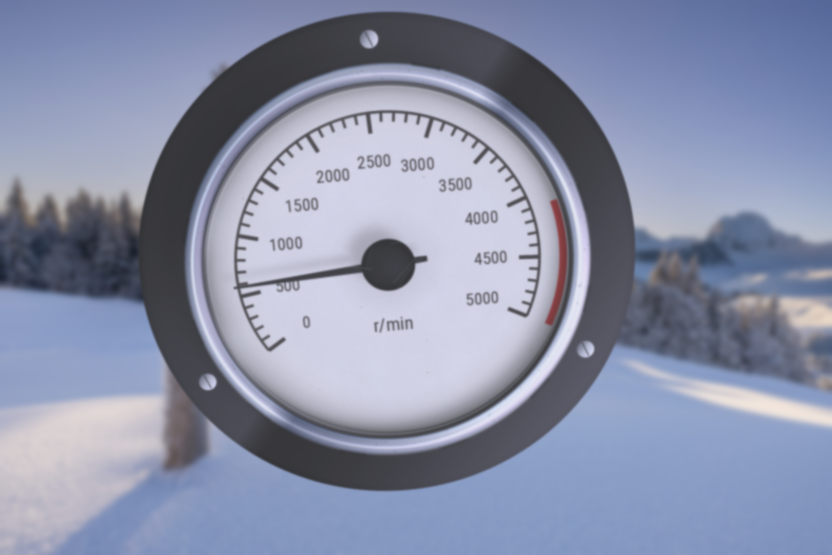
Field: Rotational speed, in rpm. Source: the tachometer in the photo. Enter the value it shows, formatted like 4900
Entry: 600
